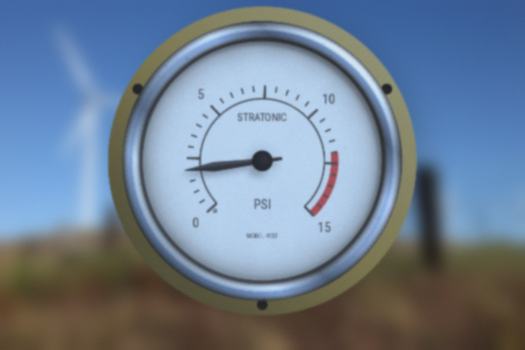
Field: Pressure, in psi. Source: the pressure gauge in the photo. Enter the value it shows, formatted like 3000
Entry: 2
